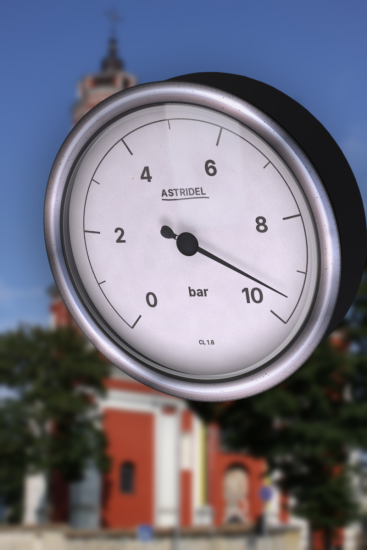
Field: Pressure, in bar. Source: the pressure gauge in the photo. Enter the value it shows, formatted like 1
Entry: 9.5
